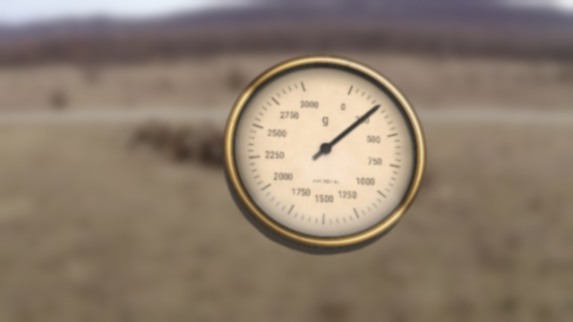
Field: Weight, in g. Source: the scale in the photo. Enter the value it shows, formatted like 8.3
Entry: 250
